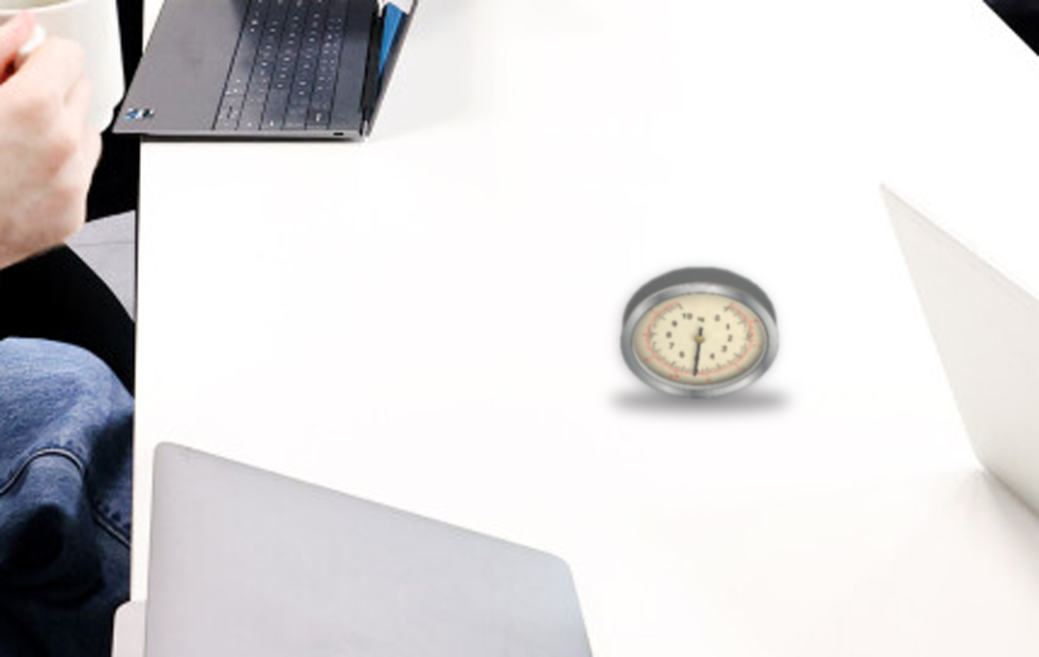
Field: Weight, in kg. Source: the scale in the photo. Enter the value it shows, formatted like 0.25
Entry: 5
